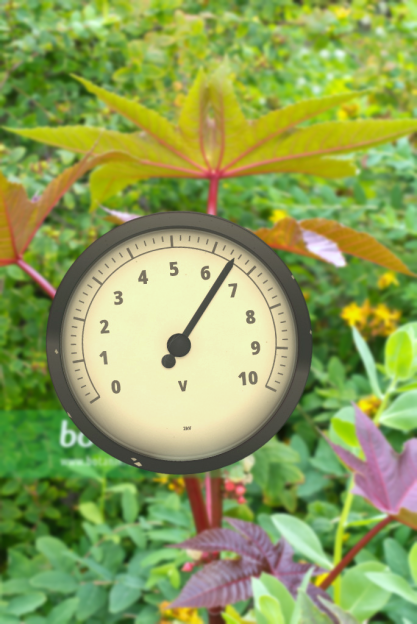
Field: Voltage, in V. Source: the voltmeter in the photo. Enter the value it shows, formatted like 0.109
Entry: 6.5
